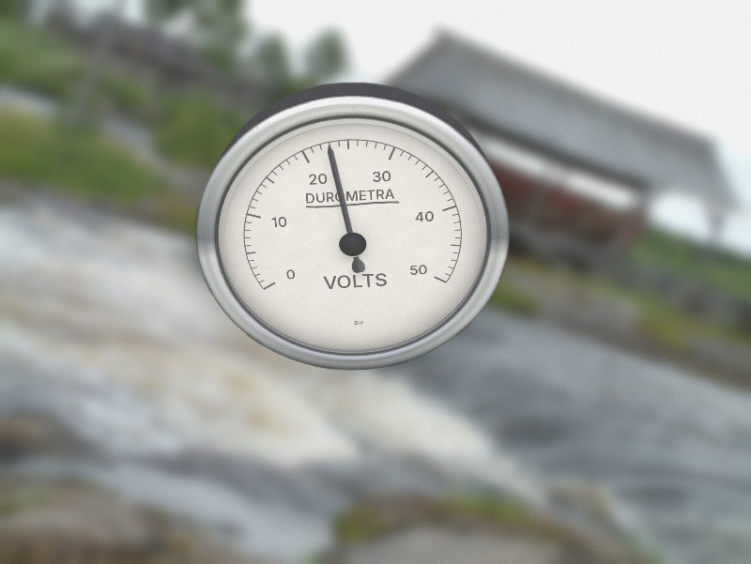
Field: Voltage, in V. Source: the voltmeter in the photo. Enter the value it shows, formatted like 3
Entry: 23
